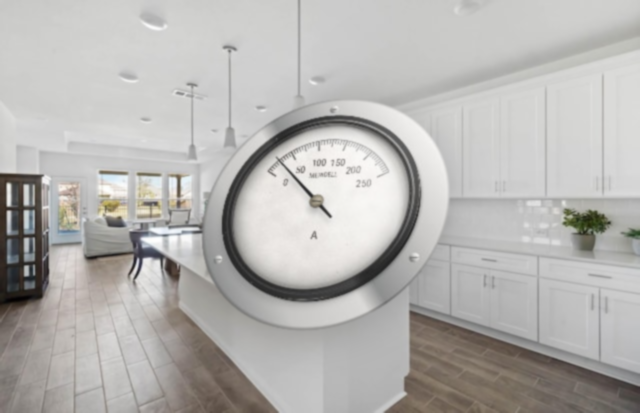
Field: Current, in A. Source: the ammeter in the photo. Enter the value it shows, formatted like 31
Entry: 25
